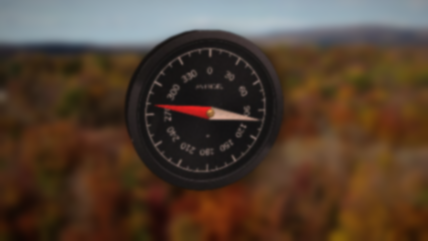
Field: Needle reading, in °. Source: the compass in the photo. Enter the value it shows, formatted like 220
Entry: 280
